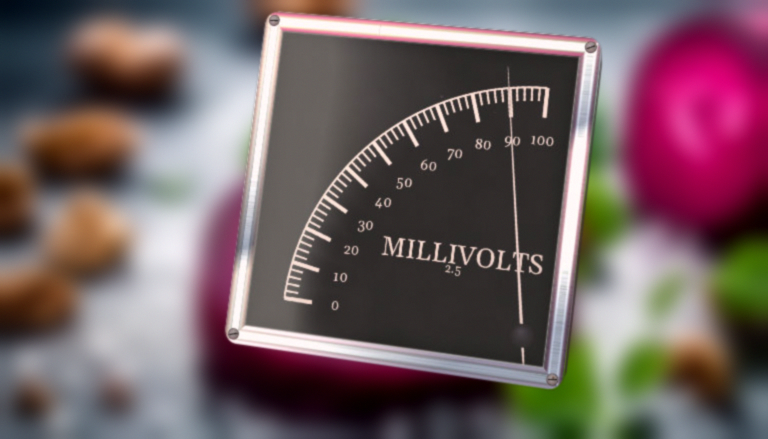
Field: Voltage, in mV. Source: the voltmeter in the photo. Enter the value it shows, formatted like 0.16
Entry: 90
